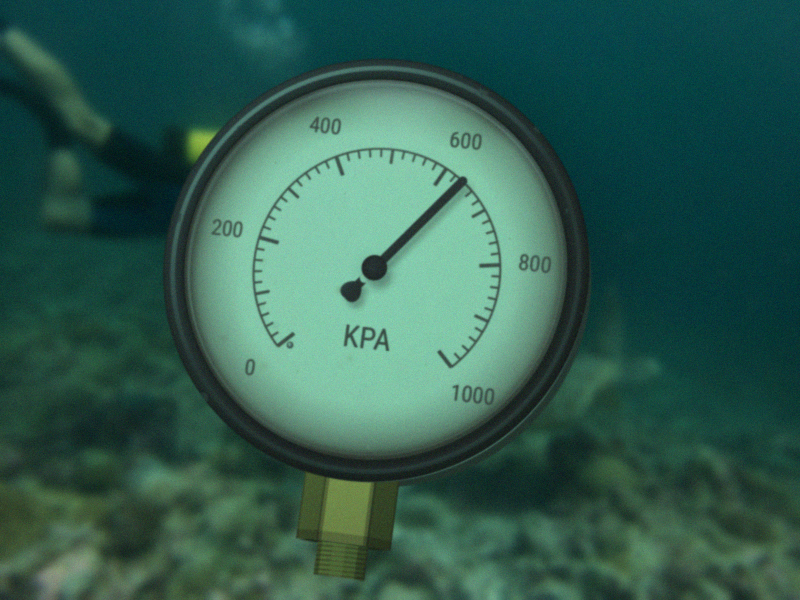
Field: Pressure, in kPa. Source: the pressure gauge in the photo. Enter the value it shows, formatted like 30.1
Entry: 640
